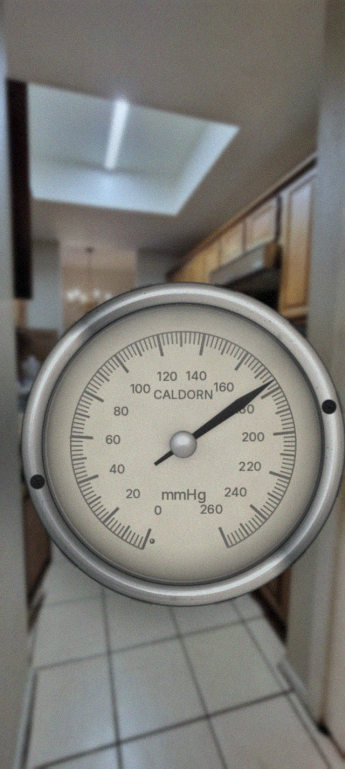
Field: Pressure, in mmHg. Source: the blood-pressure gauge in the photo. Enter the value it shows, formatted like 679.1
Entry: 176
